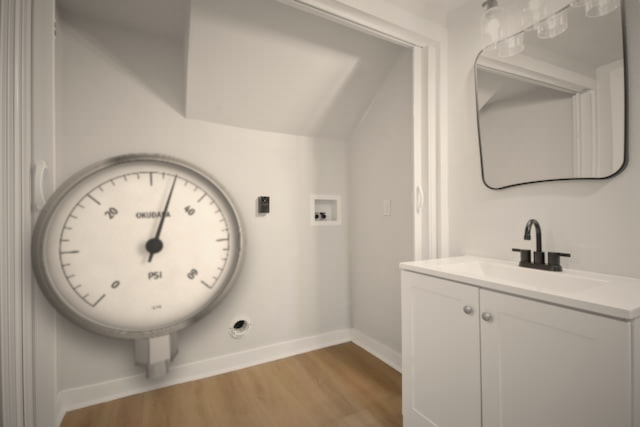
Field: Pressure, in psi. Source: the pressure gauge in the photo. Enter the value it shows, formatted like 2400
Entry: 34
